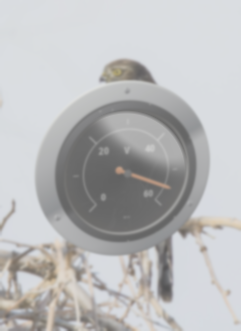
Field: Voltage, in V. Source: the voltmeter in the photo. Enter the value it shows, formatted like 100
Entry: 55
